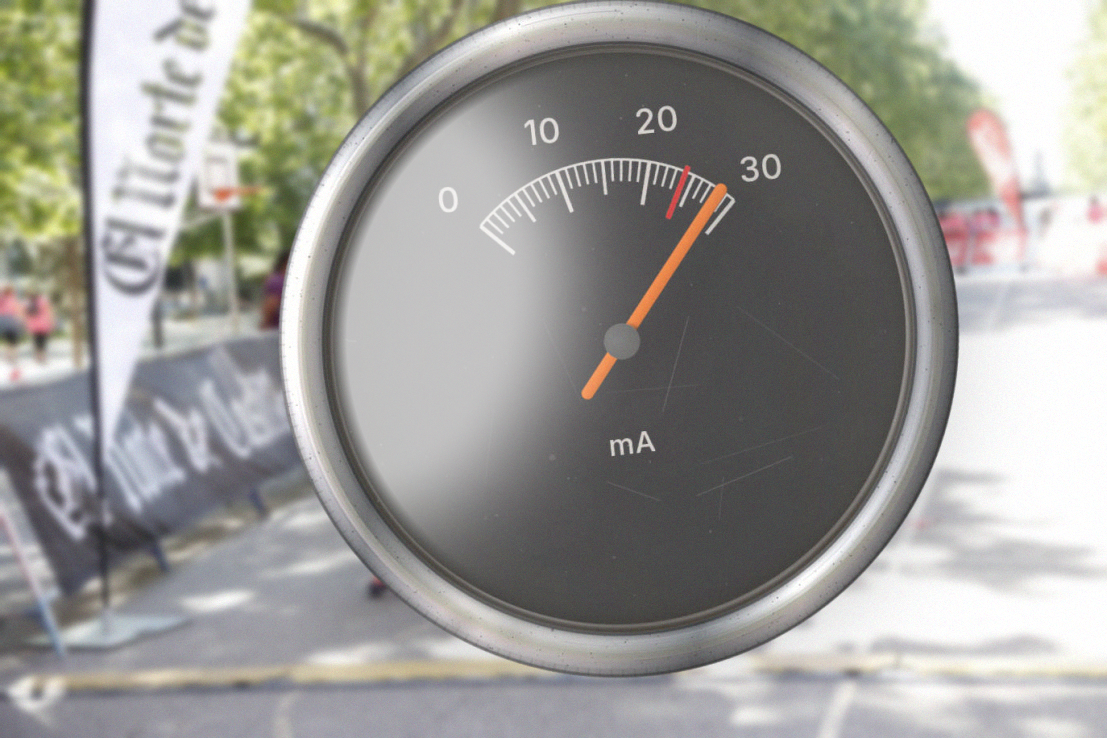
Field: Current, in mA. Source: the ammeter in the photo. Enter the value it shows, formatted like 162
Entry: 28
